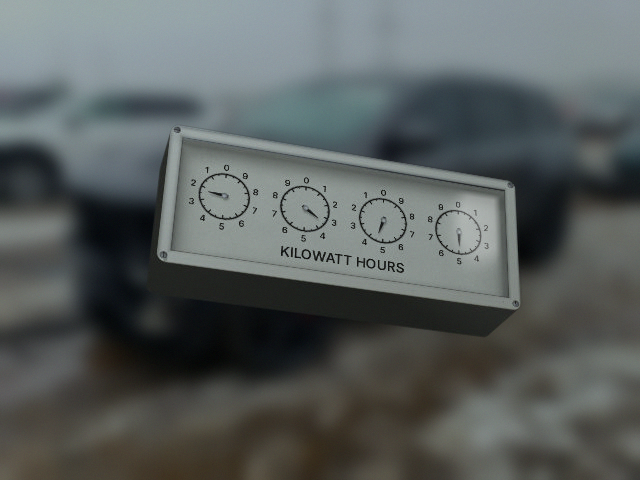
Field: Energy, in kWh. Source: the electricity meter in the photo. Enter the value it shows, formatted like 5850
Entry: 2345
